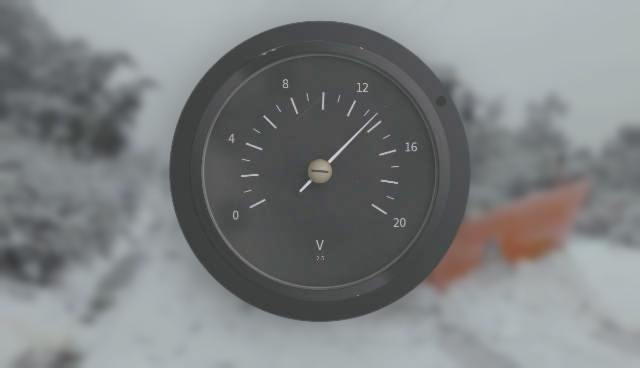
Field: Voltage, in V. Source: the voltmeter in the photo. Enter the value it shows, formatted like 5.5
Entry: 13.5
